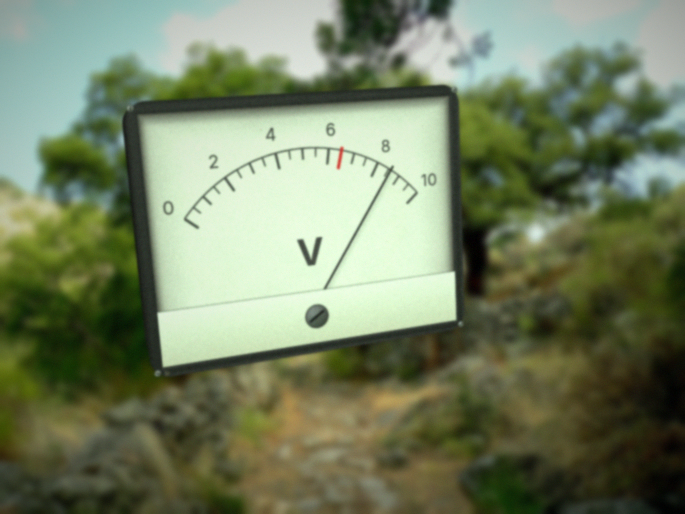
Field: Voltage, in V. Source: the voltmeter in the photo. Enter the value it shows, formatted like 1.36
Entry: 8.5
